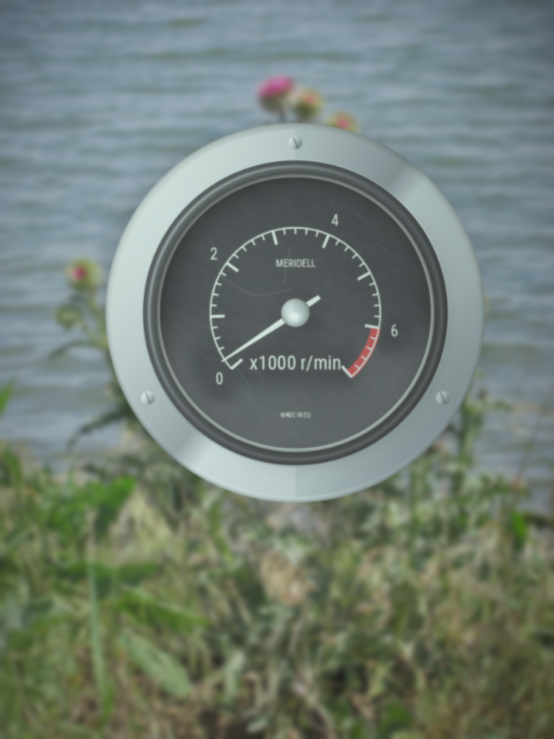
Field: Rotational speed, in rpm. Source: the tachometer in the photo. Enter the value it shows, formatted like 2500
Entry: 200
